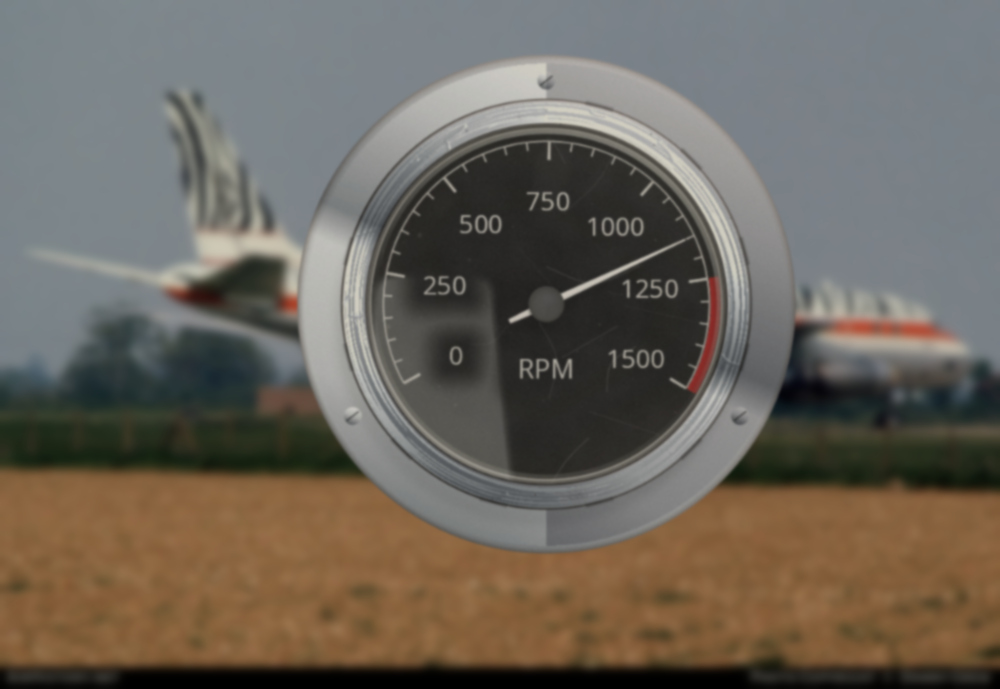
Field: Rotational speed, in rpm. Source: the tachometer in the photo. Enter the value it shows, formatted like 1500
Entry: 1150
